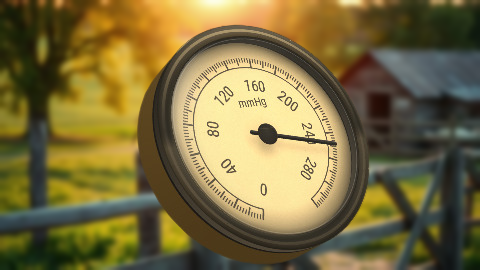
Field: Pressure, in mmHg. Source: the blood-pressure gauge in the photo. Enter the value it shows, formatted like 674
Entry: 250
